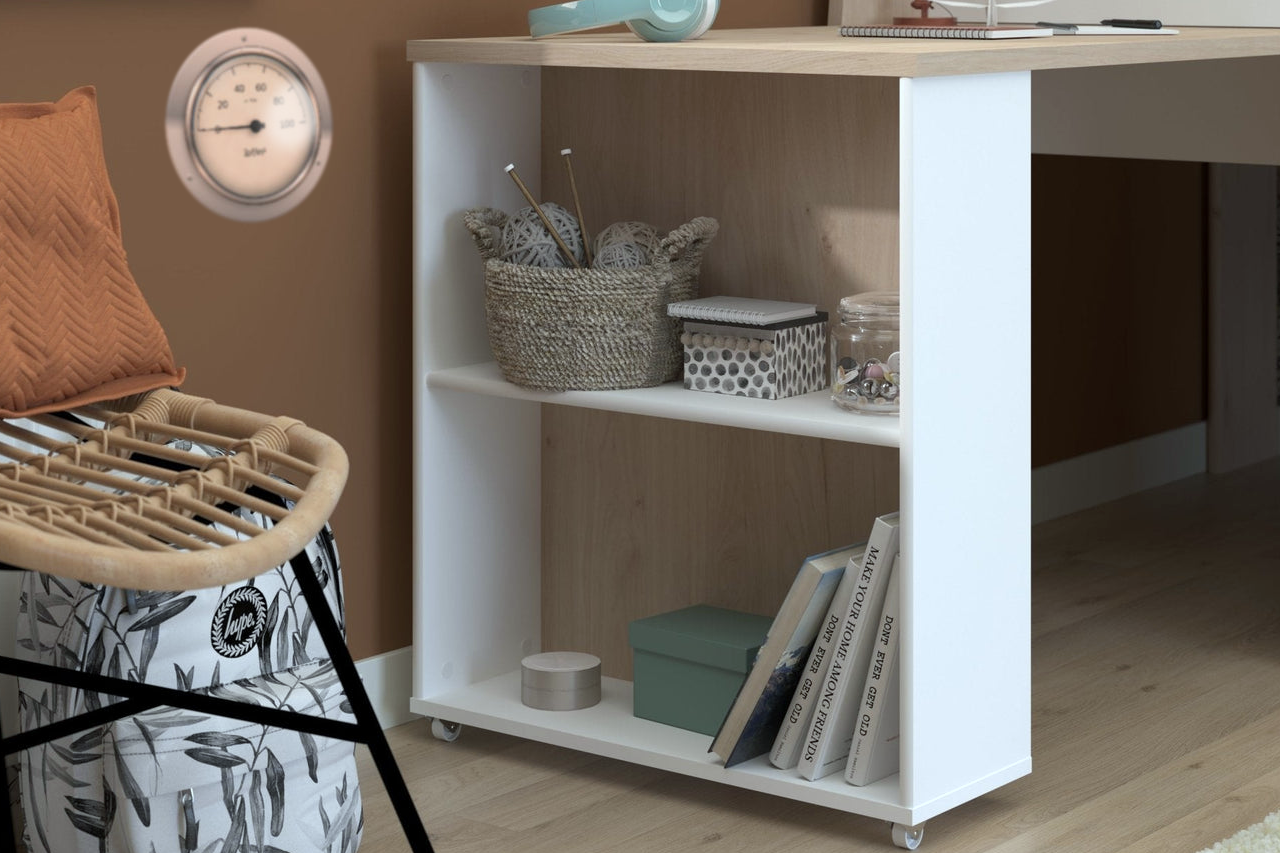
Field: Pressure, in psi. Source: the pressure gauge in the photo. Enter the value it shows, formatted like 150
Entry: 0
